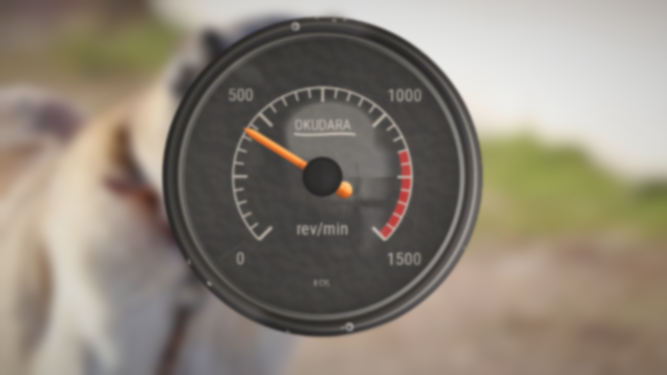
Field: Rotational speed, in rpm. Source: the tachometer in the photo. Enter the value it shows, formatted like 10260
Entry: 425
